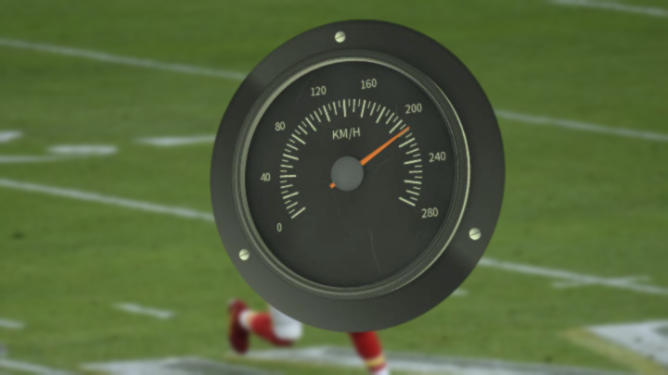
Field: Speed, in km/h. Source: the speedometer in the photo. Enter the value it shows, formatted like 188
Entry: 210
